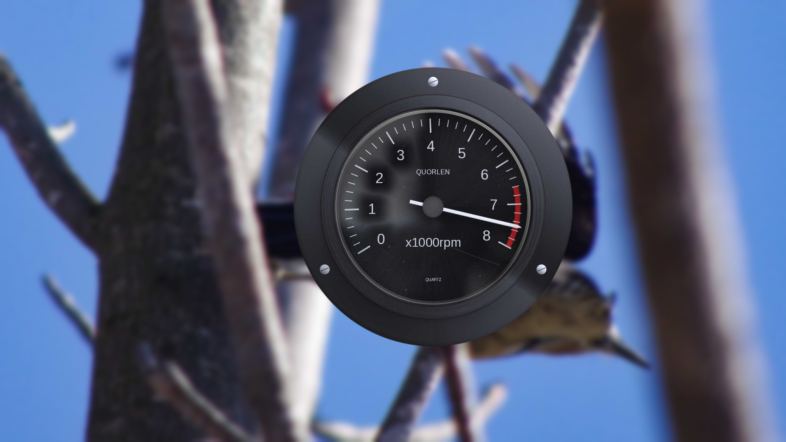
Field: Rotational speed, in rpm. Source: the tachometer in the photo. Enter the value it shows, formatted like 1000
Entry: 7500
